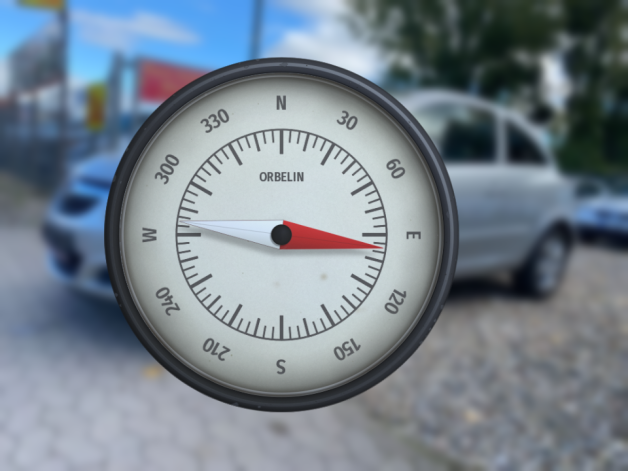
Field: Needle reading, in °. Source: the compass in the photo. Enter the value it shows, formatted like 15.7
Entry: 97.5
